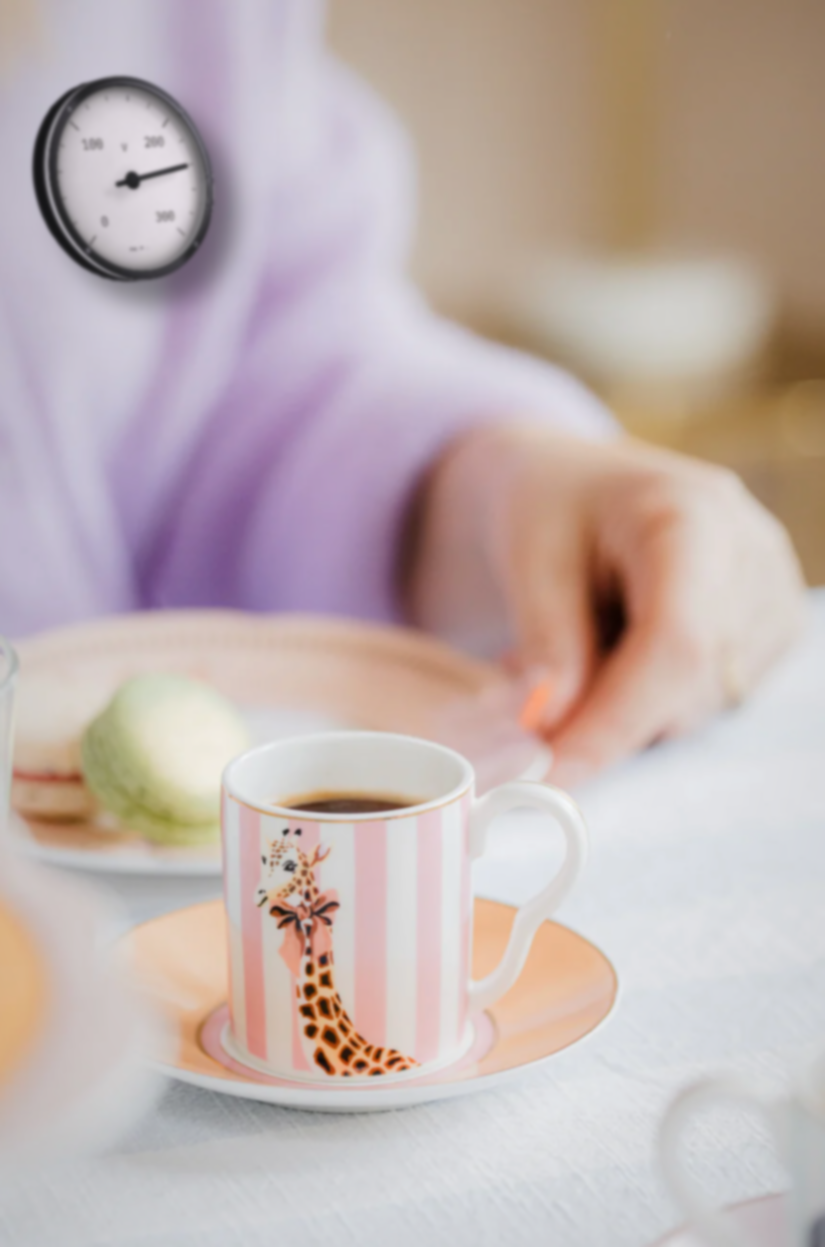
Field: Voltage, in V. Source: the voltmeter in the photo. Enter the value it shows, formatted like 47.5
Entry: 240
